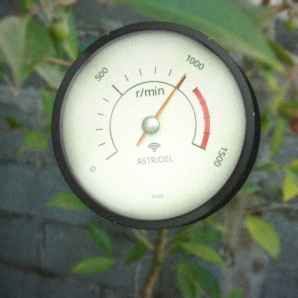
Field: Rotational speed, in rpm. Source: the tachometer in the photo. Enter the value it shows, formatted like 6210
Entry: 1000
